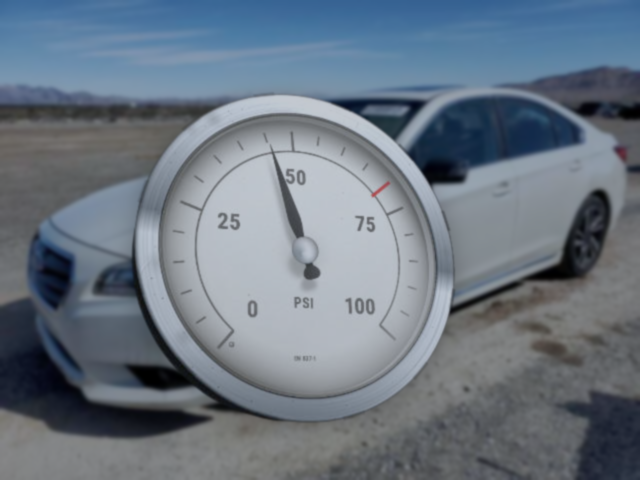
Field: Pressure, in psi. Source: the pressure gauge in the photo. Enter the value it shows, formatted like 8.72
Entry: 45
